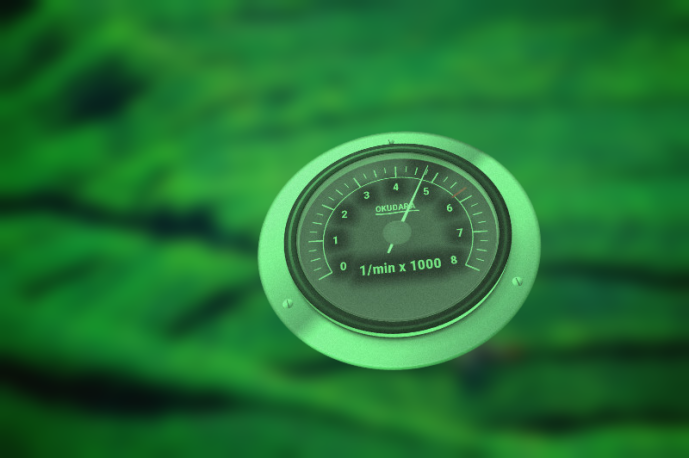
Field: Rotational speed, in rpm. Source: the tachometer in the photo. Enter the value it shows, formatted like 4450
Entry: 4750
